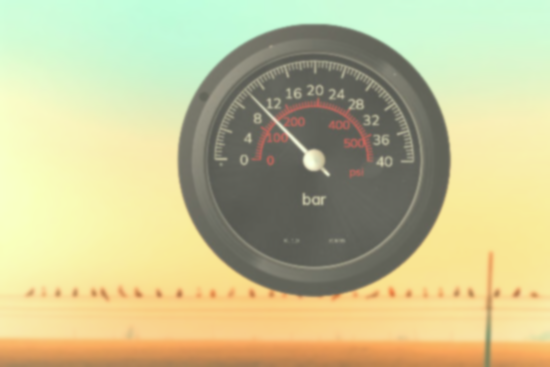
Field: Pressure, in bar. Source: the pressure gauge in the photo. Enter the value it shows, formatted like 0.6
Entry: 10
